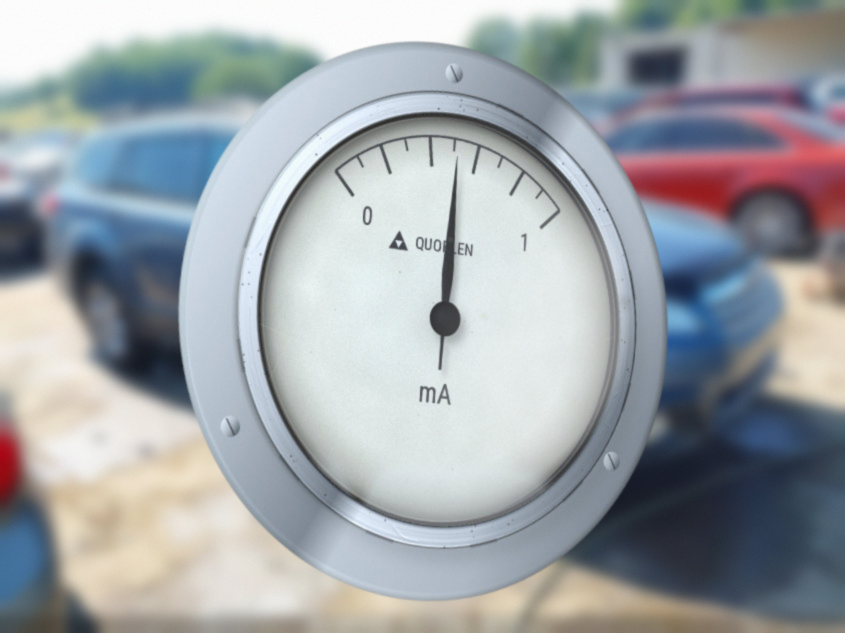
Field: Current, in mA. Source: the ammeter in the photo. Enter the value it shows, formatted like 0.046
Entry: 0.5
